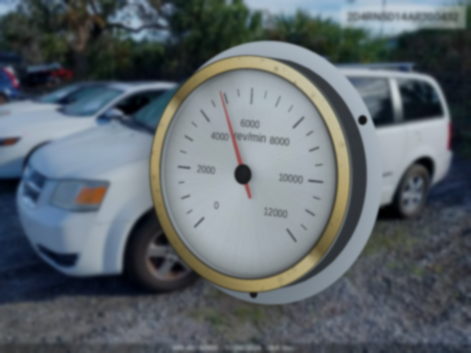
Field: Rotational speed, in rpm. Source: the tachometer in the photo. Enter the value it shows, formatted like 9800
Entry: 5000
